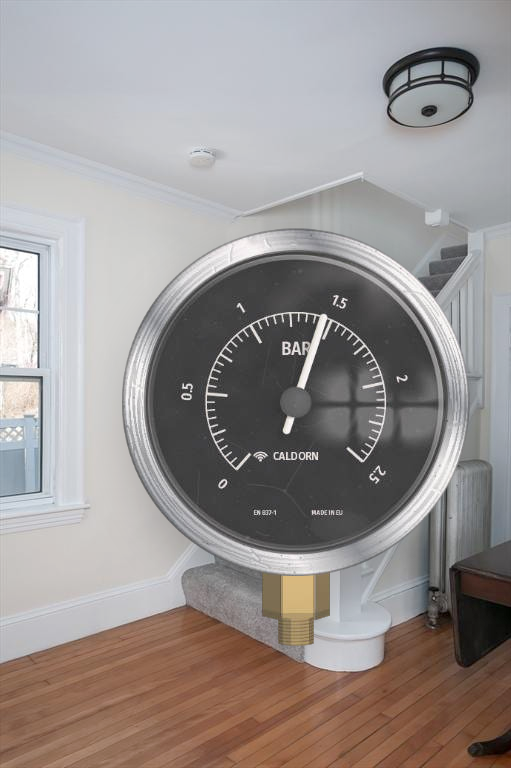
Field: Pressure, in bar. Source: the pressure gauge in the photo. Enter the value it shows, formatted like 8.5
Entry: 1.45
